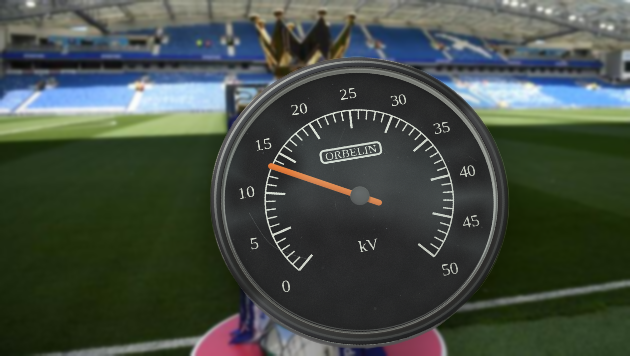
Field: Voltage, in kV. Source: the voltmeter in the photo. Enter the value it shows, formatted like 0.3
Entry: 13
